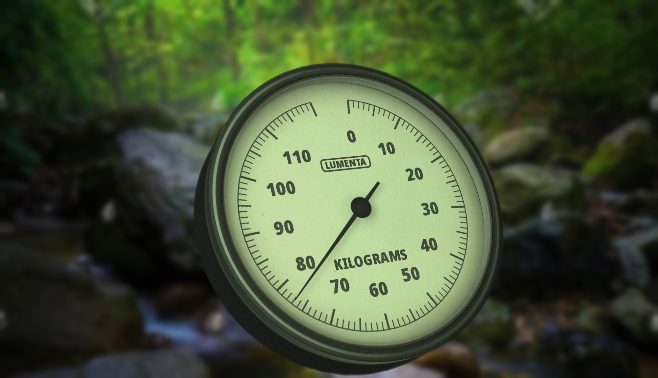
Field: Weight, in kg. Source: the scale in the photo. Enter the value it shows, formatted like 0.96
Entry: 77
